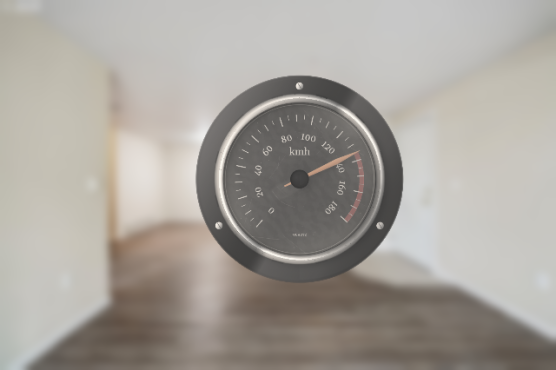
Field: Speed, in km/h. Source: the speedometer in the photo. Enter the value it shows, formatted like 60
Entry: 135
